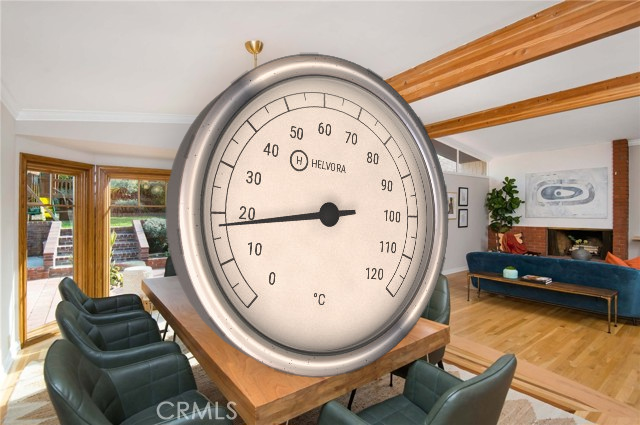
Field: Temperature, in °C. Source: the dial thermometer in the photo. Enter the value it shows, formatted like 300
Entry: 17.5
